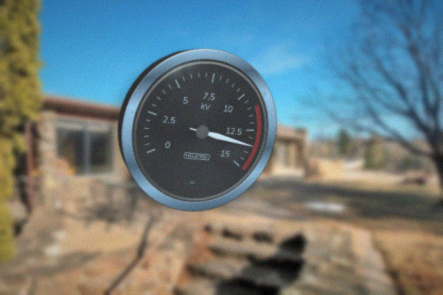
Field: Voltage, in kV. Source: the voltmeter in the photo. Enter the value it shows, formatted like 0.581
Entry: 13.5
